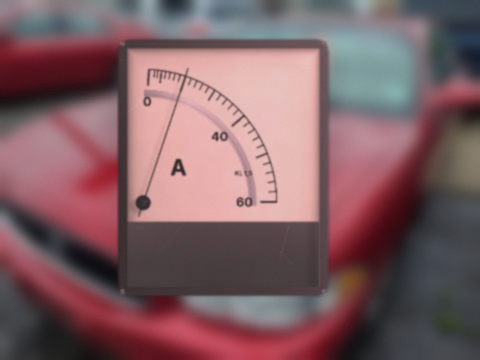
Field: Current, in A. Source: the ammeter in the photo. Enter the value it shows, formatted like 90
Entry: 20
